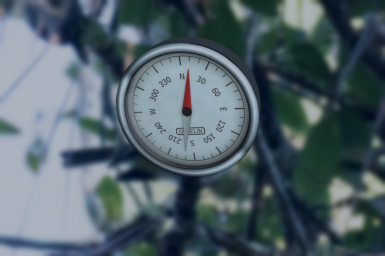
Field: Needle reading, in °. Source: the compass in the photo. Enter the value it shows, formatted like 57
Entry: 10
